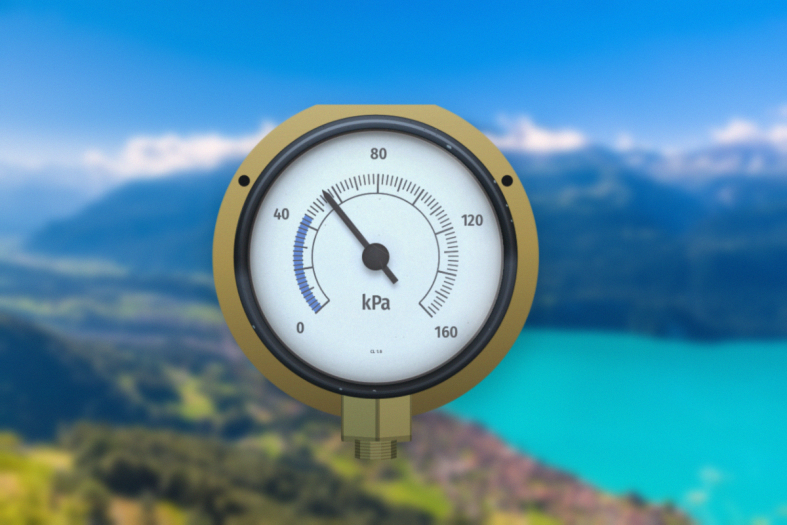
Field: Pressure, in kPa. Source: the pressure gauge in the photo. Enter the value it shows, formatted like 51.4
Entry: 56
